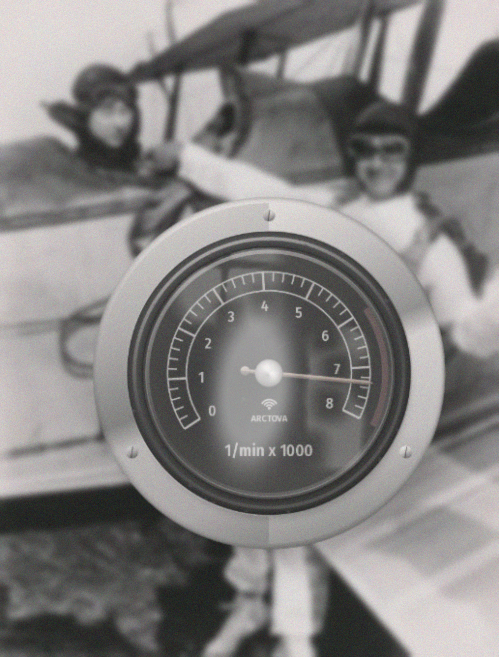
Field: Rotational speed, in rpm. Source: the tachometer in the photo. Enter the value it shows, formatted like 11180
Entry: 7300
